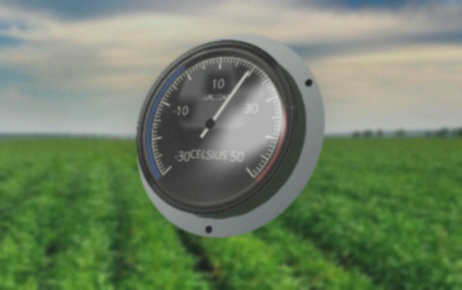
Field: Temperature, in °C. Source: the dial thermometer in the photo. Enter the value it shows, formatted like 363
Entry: 20
